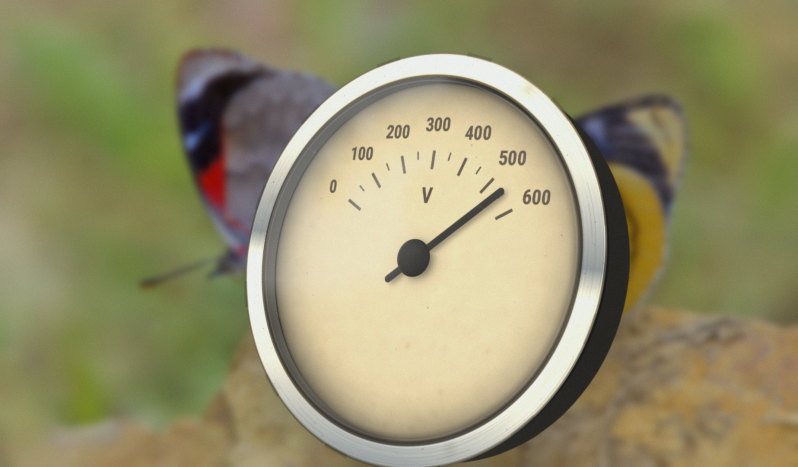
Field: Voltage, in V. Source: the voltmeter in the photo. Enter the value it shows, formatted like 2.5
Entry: 550
